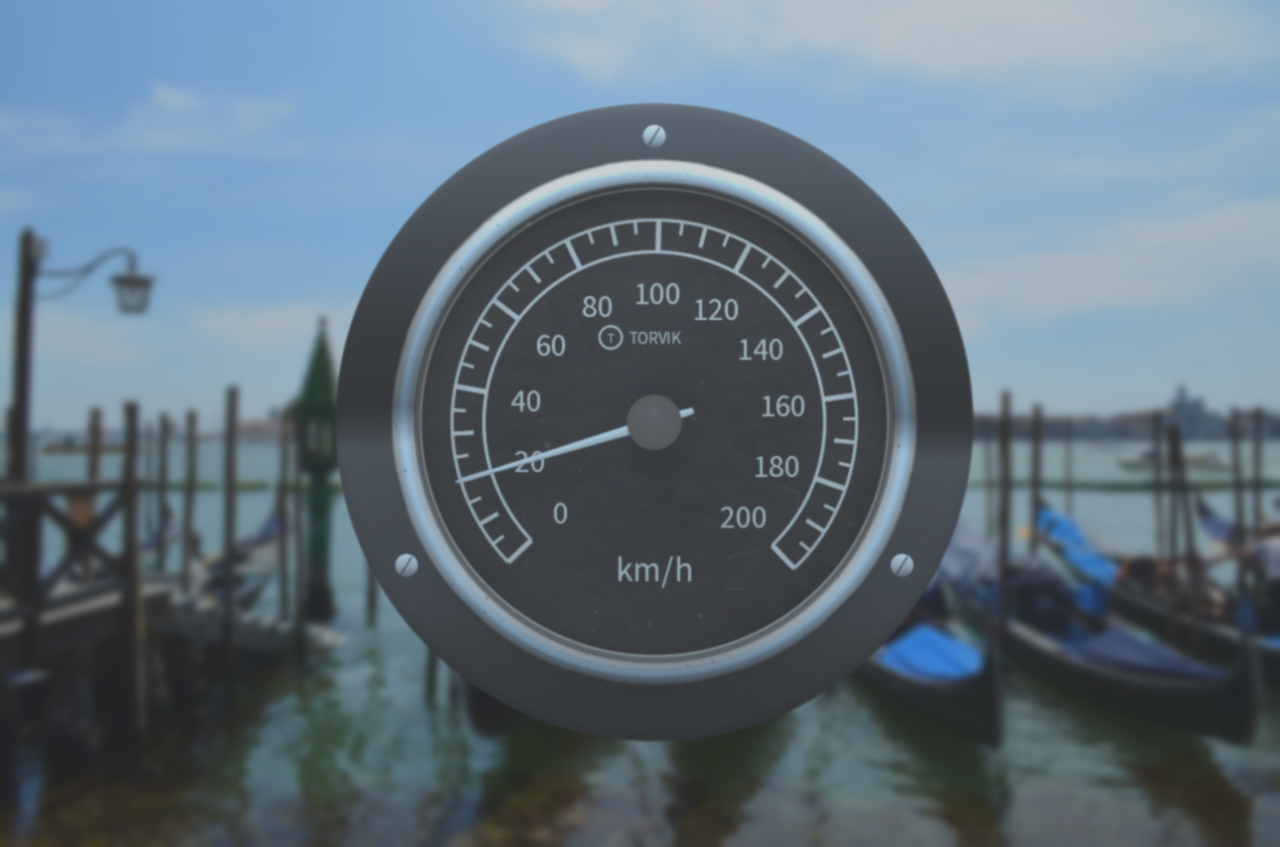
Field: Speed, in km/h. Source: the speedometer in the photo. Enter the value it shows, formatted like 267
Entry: 20
